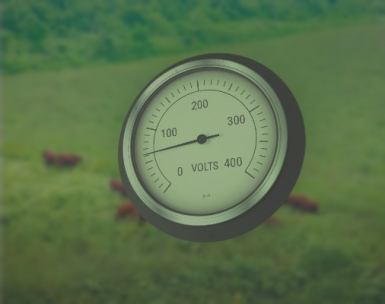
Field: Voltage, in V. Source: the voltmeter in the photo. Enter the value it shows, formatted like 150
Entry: 60
